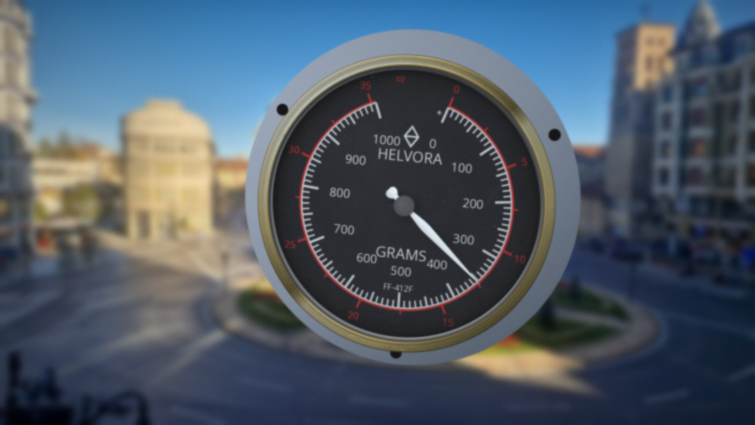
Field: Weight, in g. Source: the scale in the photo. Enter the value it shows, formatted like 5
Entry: 350
